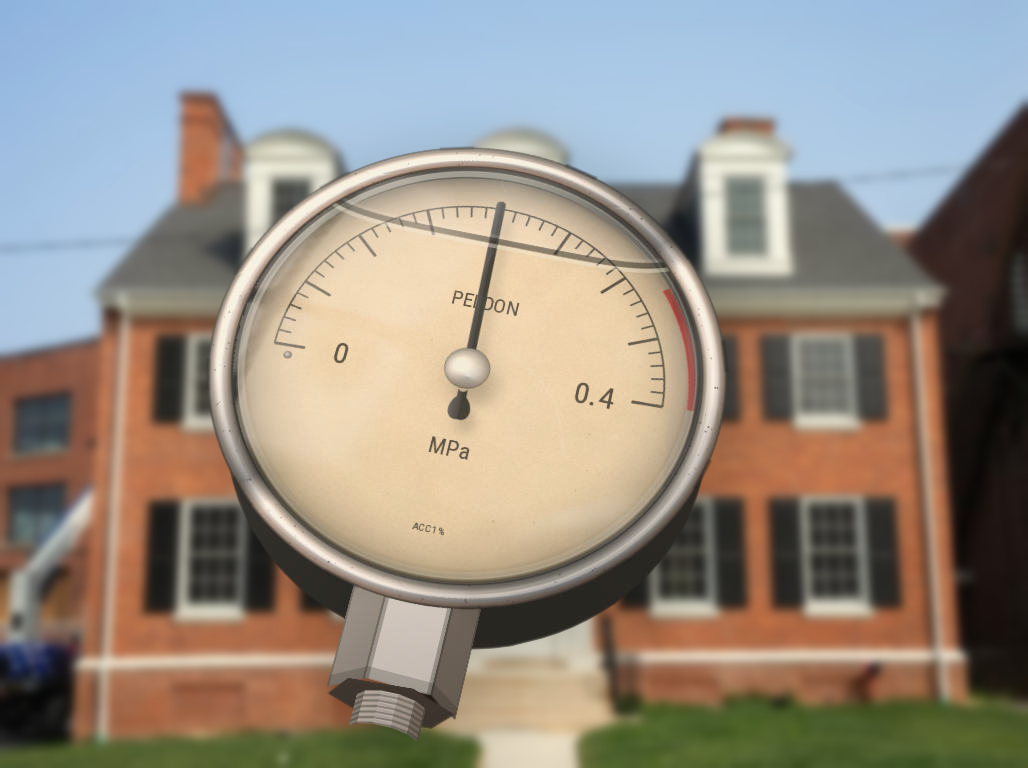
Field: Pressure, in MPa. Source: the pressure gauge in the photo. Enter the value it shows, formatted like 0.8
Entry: 0.2
